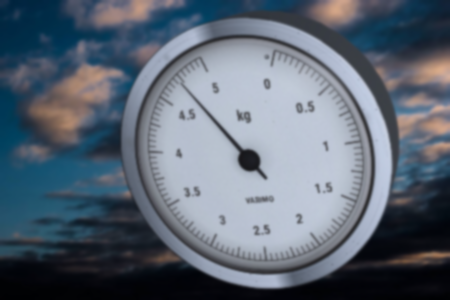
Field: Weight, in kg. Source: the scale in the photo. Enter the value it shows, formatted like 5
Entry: 4.75
